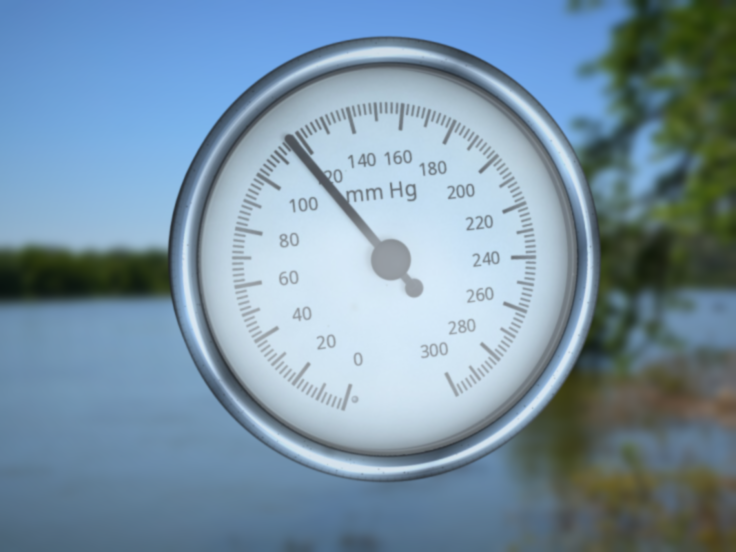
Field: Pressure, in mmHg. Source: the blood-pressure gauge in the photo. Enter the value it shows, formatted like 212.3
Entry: 116
